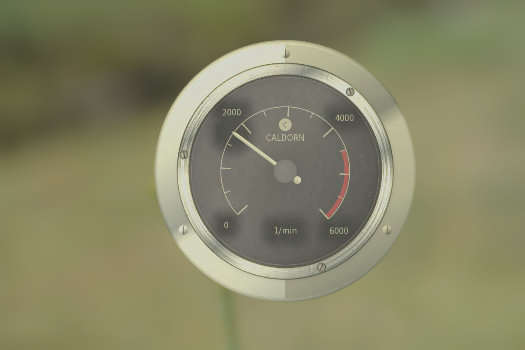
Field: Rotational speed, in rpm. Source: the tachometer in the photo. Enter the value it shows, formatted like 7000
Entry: 1750
